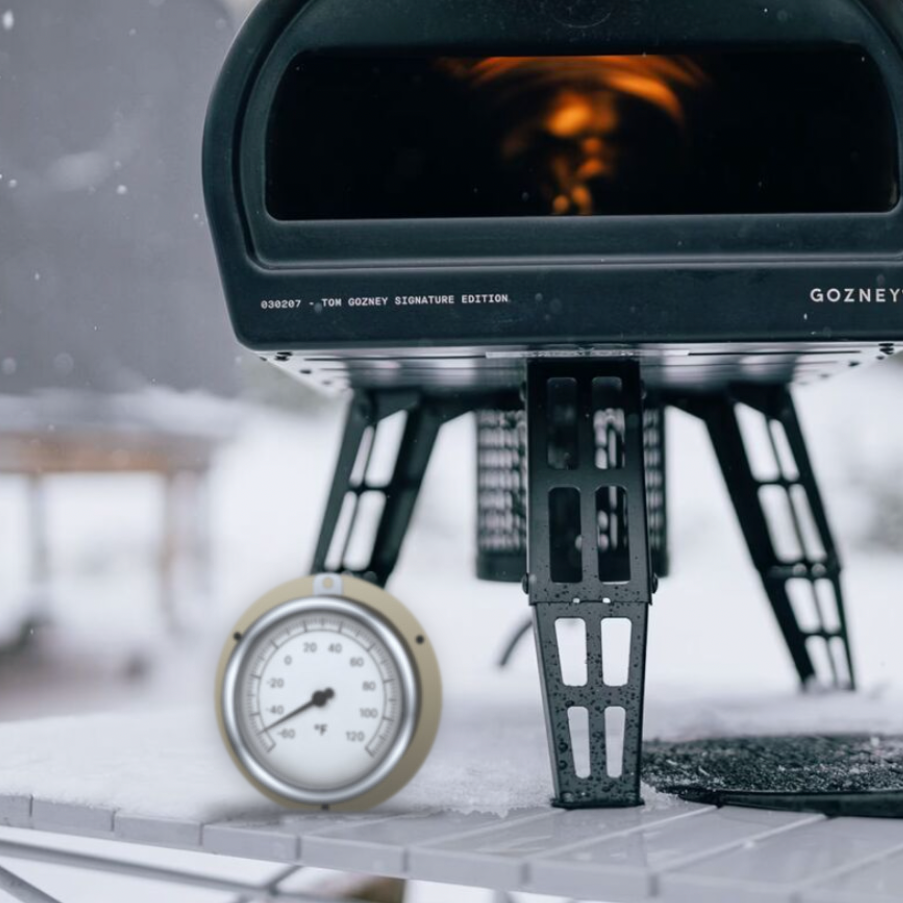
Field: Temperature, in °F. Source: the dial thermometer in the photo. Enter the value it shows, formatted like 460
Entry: -50
